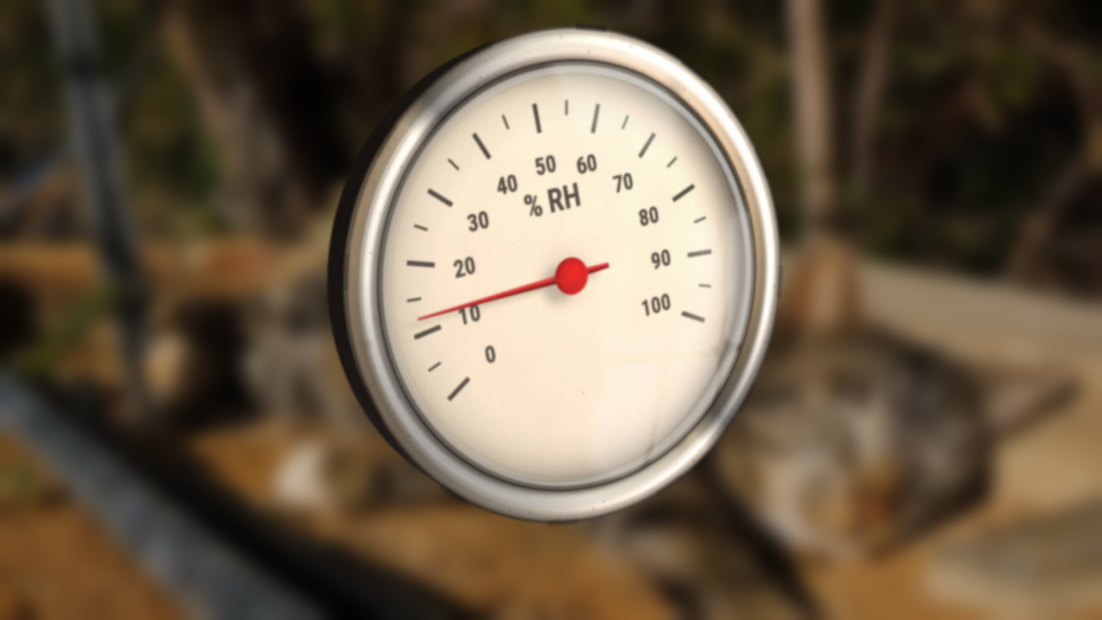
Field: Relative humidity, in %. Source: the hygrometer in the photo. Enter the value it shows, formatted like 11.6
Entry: 12.5
